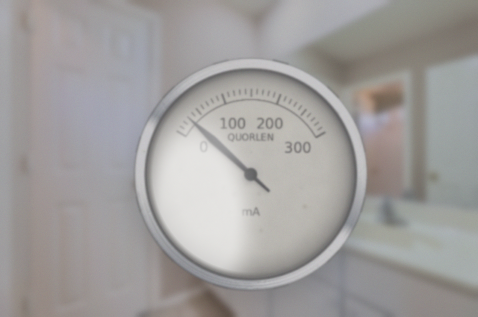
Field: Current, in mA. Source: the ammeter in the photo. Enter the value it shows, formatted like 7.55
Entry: 30
